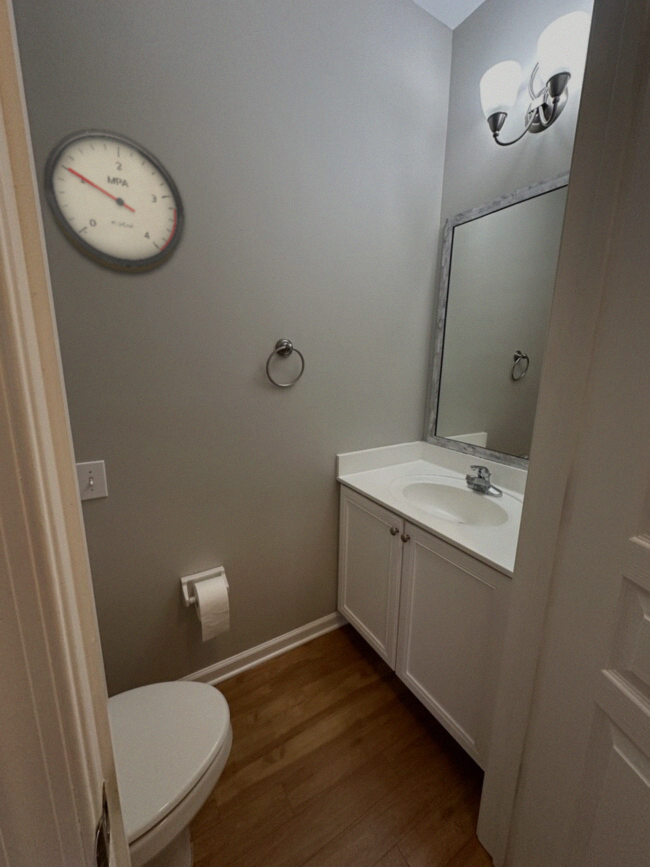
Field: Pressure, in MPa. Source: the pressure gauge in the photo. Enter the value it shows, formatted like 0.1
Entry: 1
